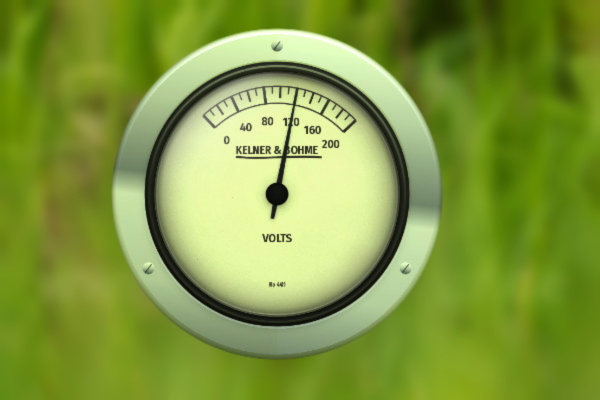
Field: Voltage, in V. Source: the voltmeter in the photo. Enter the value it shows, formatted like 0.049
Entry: 120
